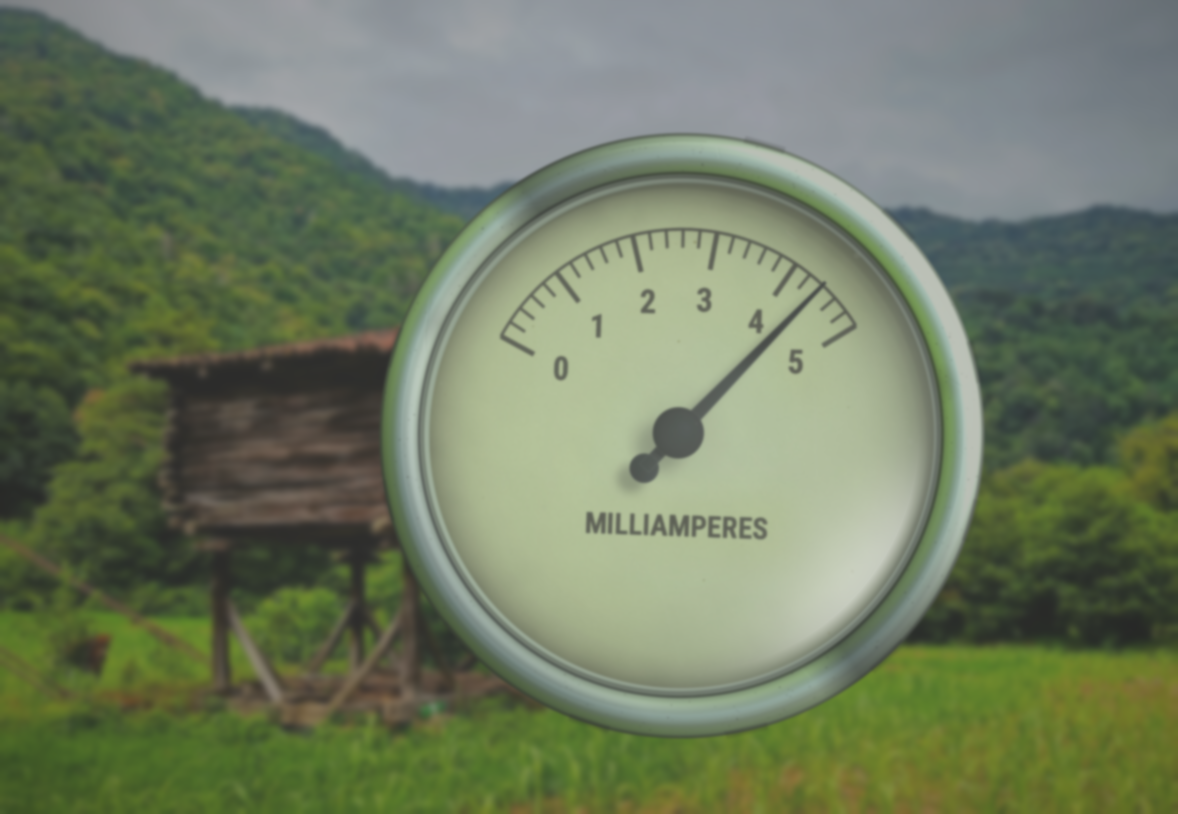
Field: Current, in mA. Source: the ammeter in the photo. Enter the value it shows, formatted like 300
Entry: 4.4
